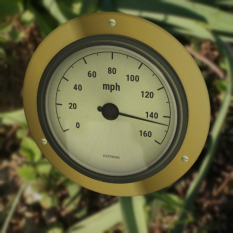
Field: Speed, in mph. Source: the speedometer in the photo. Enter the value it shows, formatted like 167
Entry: 145
